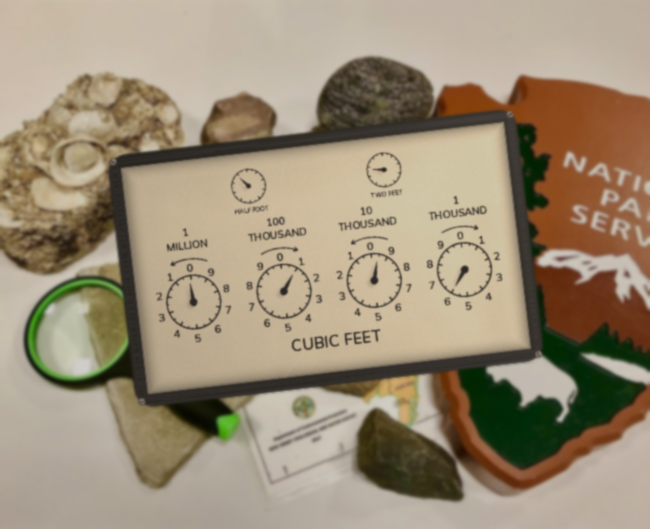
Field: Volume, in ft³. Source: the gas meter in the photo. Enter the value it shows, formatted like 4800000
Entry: 9600
